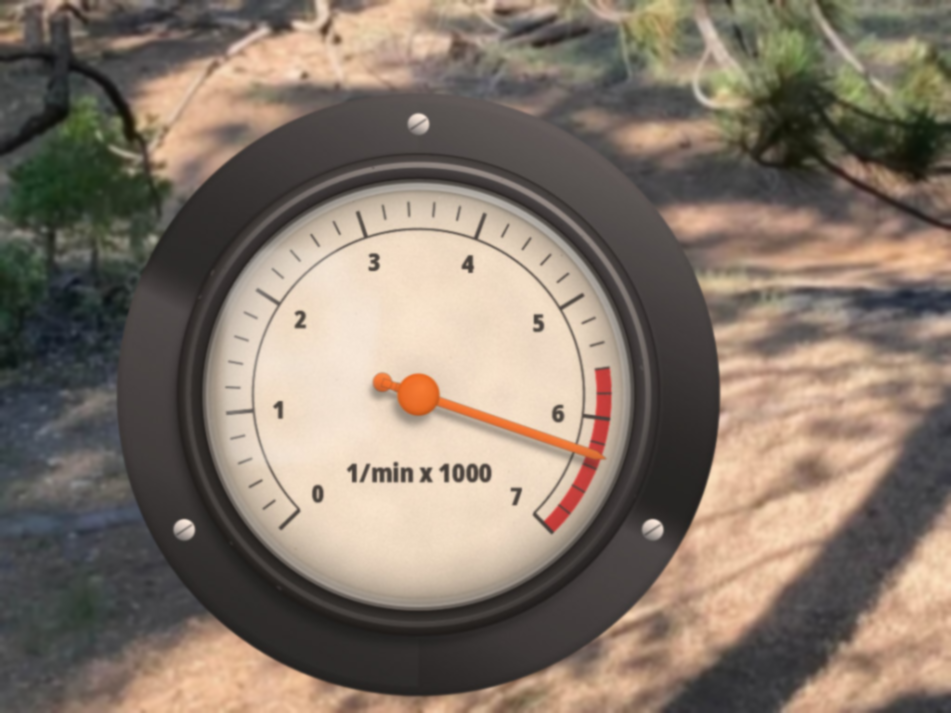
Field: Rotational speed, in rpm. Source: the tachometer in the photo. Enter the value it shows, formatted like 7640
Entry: 6300
